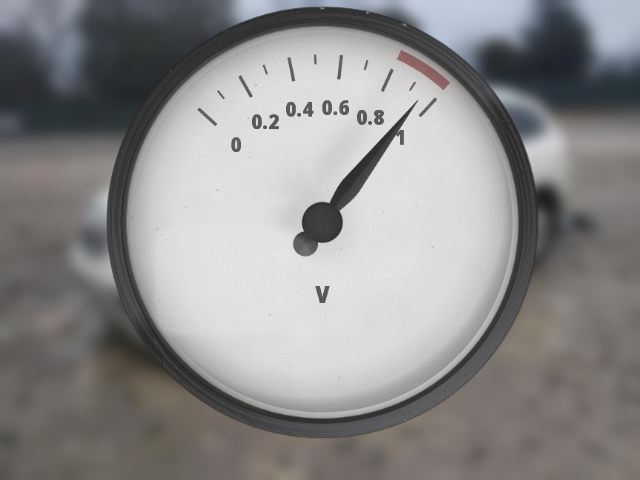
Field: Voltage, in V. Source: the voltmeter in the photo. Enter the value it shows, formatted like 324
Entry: 0.95
